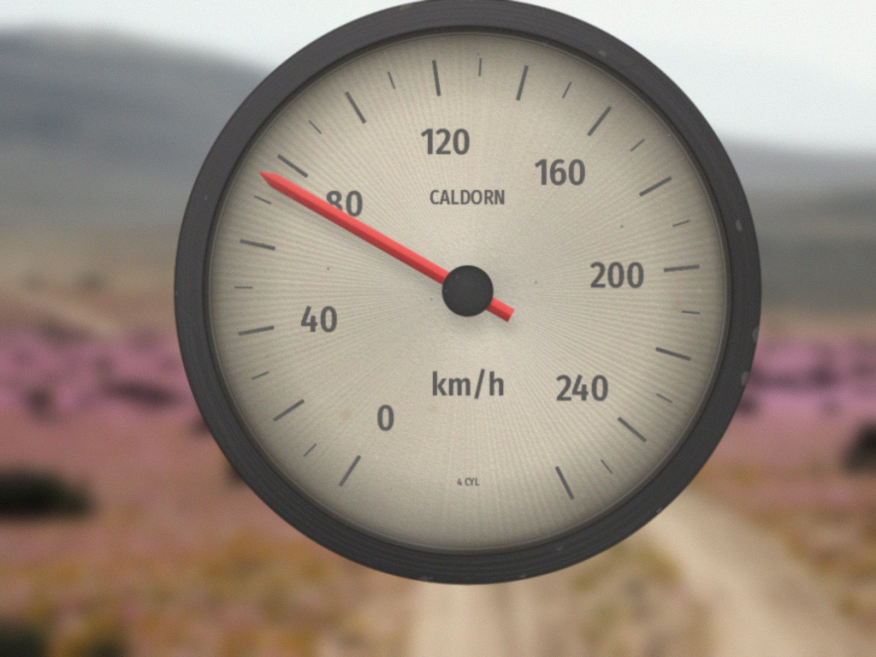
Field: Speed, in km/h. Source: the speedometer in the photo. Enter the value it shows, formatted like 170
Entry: 75
